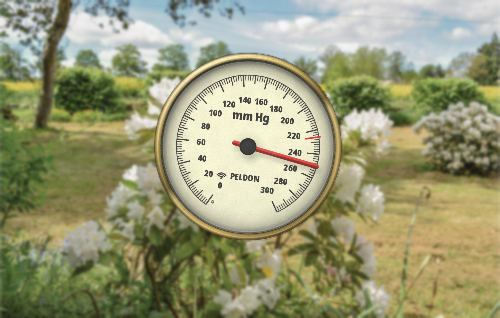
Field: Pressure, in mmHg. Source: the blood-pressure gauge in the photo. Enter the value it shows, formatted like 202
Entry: 250
